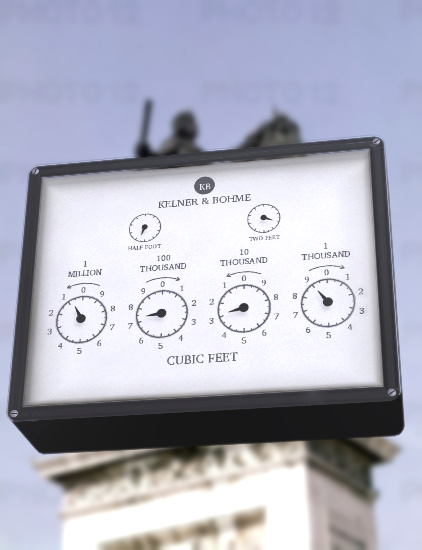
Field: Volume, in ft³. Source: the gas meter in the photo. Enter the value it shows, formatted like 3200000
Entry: 72900
